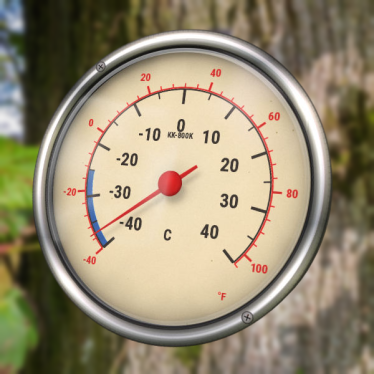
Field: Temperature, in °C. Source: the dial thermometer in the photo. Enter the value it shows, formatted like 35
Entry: -37.5
